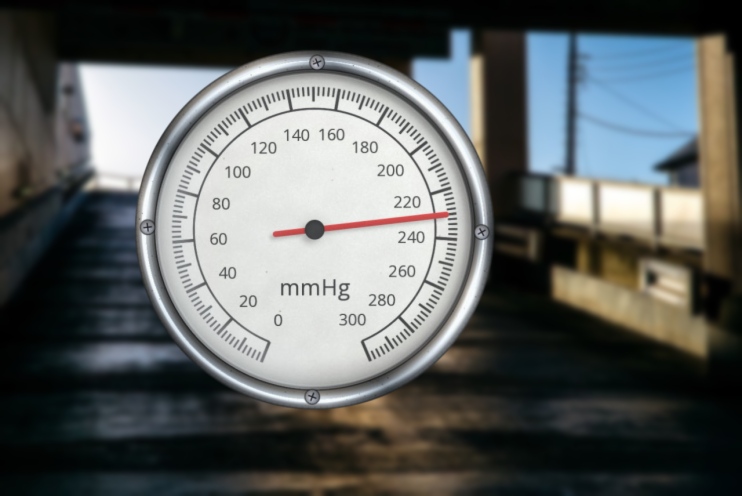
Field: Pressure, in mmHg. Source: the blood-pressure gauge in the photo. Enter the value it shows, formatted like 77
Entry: 230
